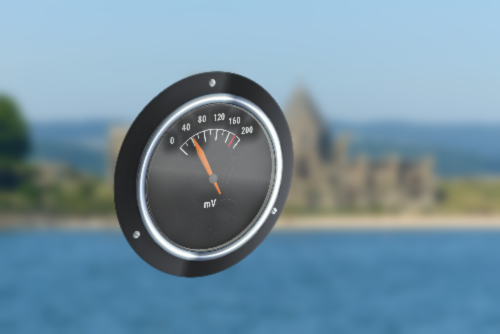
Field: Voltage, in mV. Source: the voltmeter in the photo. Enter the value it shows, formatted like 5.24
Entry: 40
